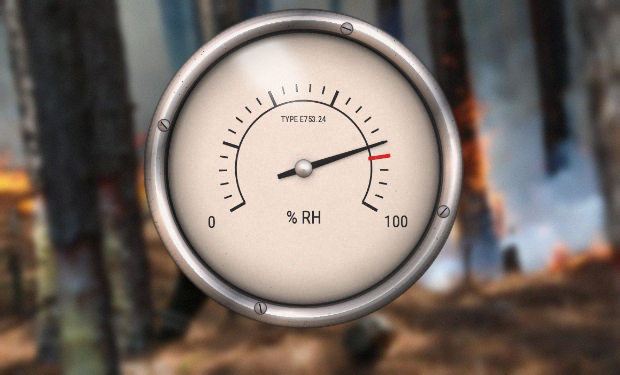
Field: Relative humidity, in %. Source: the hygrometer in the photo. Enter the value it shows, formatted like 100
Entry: 80
